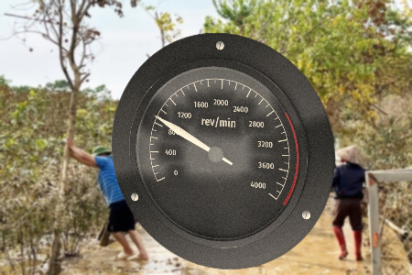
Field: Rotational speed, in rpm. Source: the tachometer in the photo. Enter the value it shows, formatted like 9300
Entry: 900
